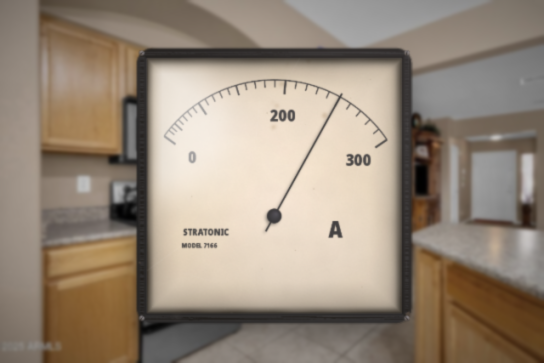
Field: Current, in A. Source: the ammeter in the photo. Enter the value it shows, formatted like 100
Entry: 250
